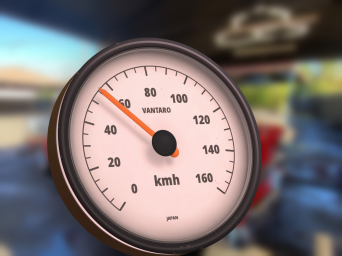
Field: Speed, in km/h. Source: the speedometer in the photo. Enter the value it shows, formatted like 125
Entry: 55
